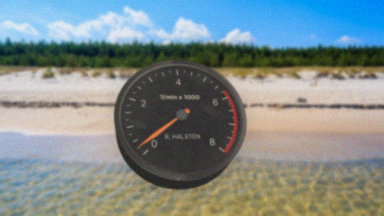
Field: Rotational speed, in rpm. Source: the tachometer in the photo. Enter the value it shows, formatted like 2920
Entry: 250
